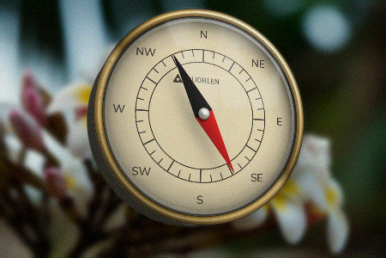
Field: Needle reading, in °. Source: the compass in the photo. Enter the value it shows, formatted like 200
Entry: 150
